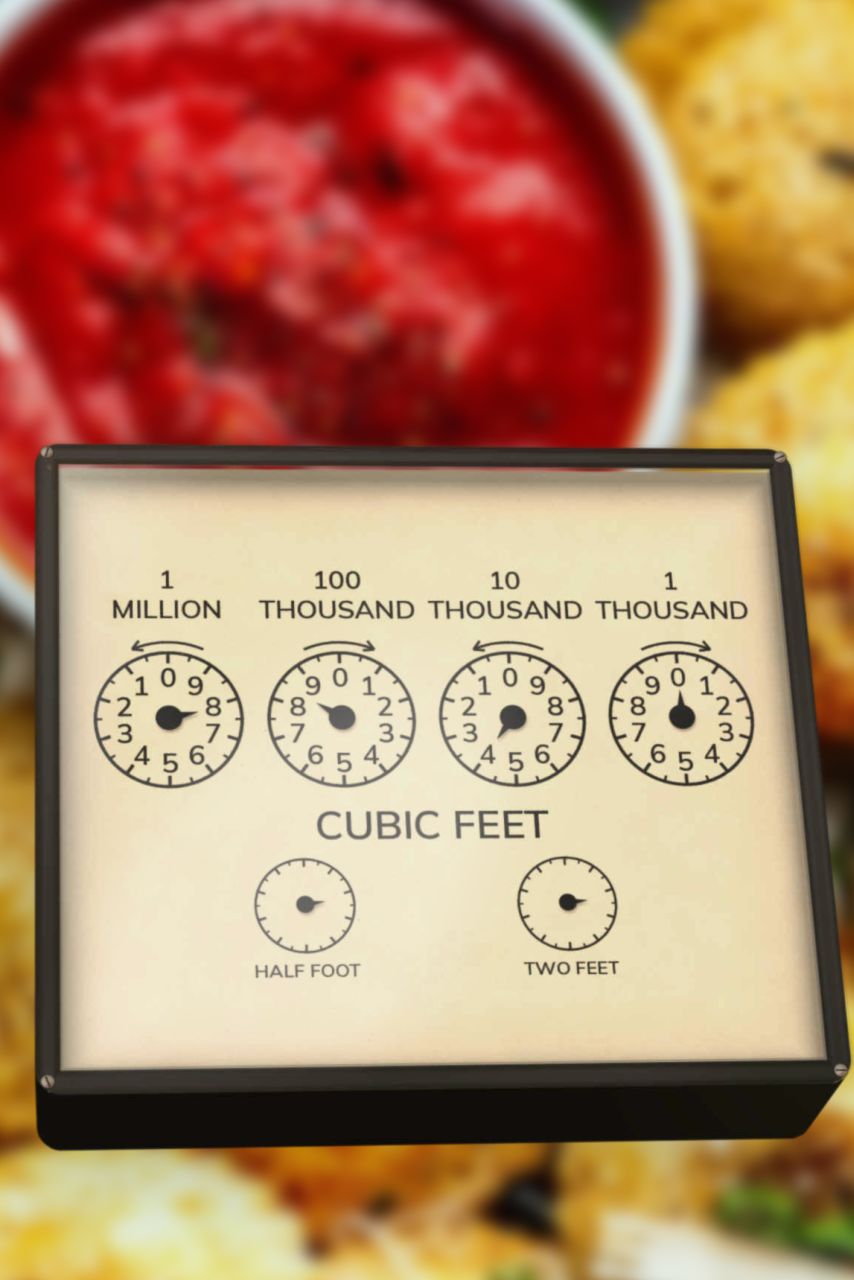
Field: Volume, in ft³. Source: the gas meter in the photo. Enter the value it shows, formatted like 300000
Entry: 784000
